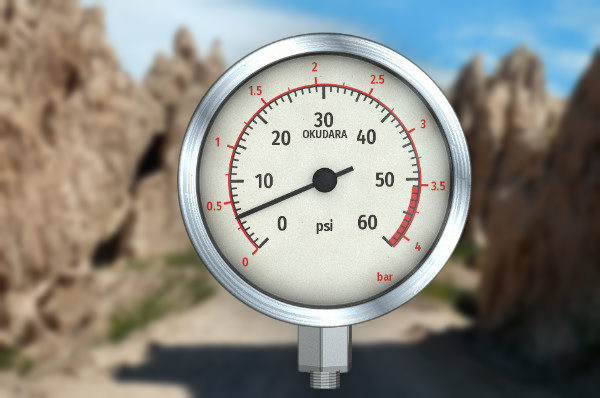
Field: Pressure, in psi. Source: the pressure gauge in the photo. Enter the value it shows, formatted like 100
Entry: 5
